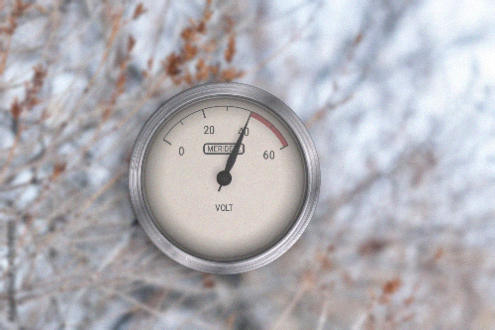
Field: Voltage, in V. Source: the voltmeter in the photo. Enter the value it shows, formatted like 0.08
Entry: 40
